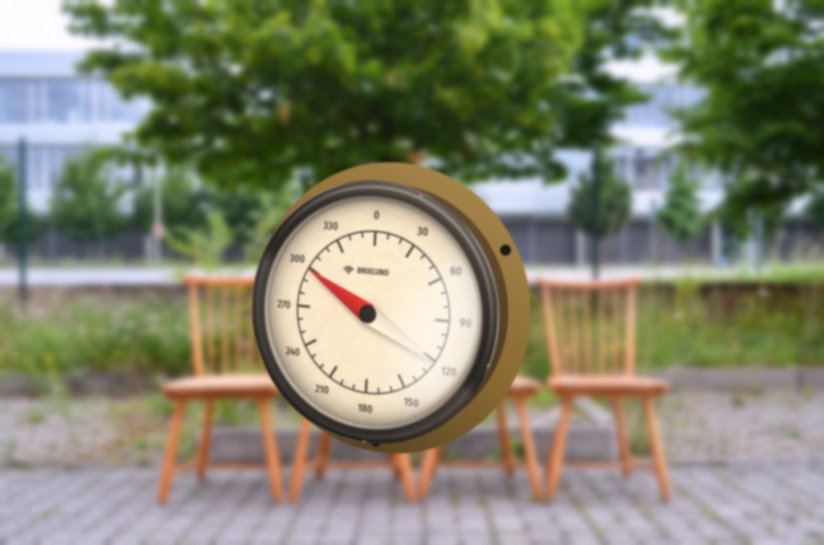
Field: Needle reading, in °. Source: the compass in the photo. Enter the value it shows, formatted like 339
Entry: 300
